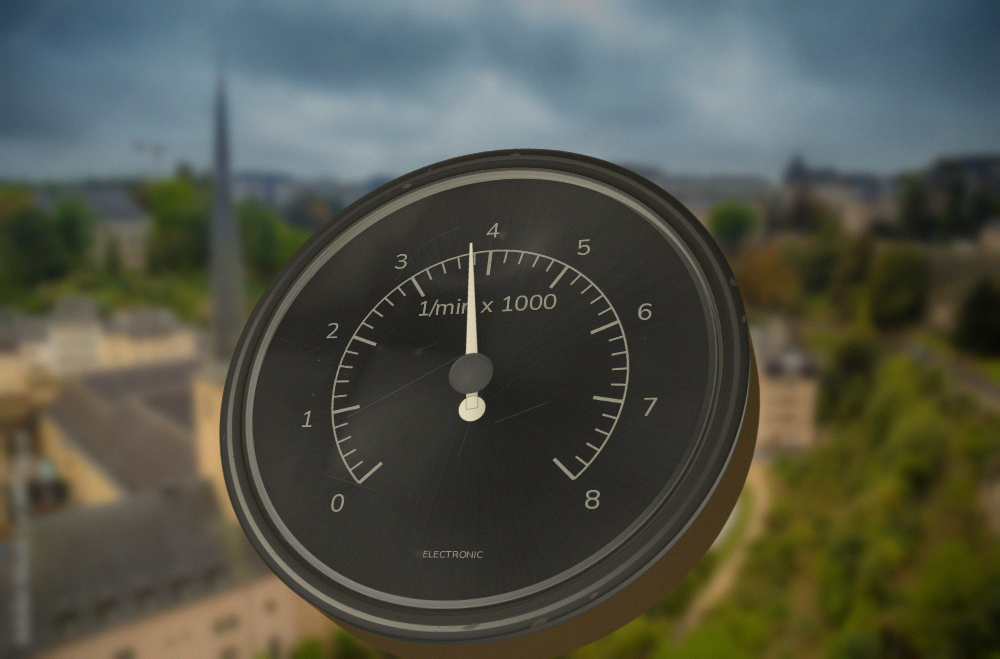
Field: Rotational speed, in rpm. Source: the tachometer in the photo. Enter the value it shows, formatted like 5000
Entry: 3800
